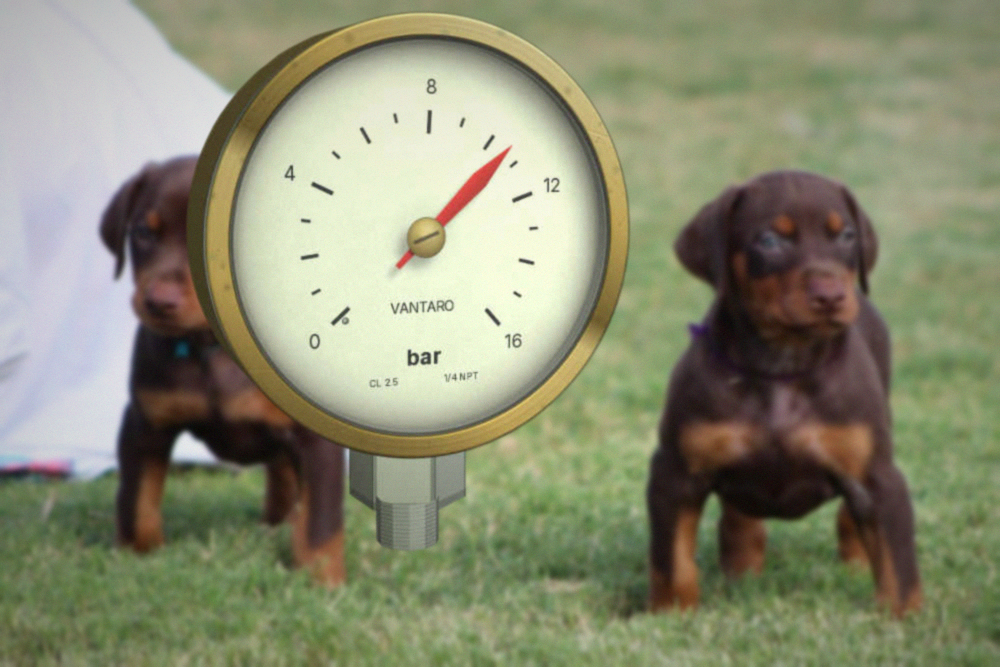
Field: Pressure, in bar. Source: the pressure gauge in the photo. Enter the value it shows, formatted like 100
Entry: 10.5
